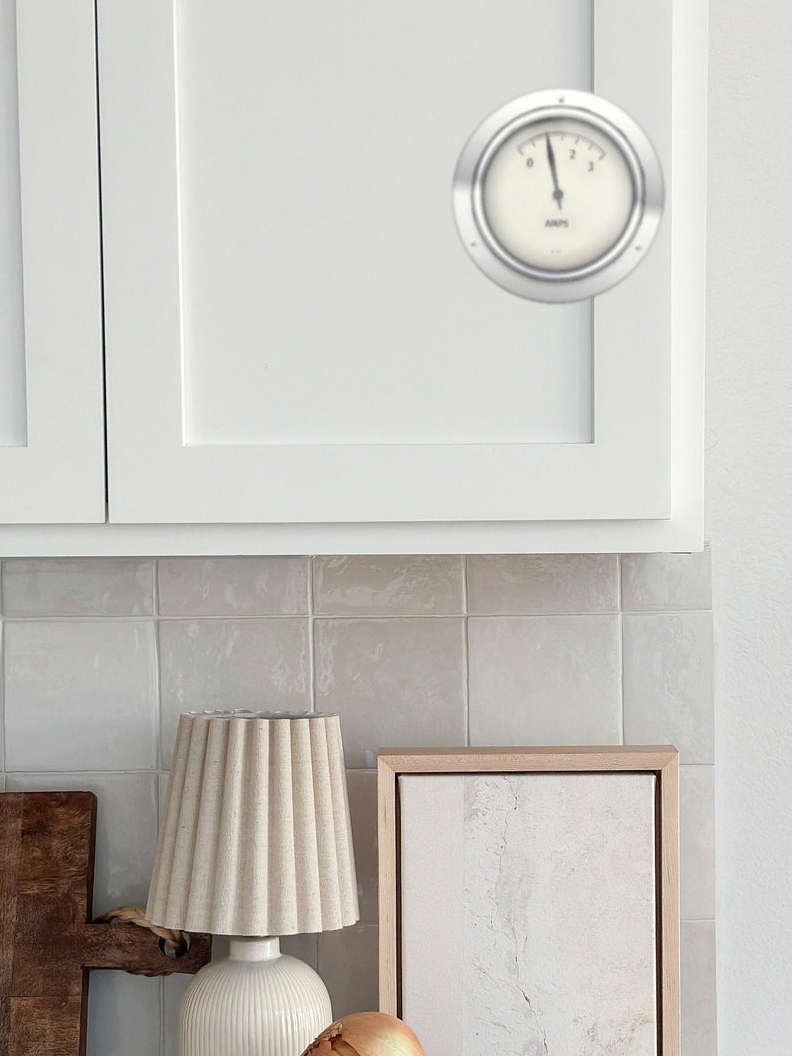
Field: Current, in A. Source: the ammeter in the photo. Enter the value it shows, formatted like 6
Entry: 1
